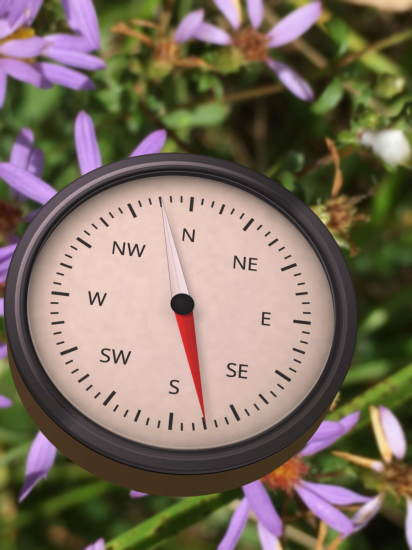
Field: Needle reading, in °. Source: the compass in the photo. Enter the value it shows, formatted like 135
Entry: 165
